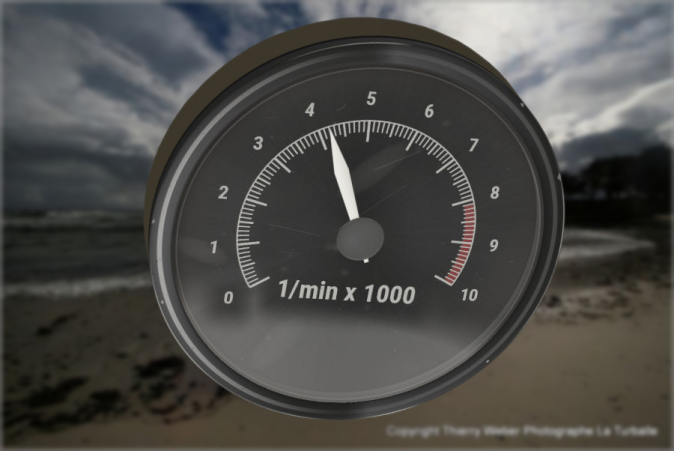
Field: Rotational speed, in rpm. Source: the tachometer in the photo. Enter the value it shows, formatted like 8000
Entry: 4200
